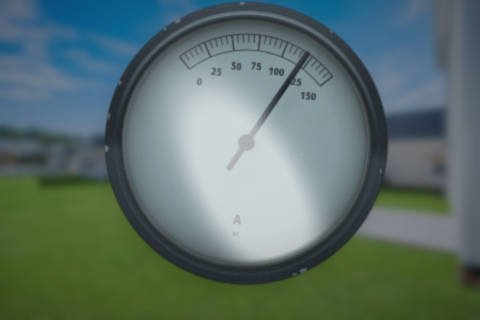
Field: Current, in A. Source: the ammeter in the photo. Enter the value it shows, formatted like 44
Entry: 120
